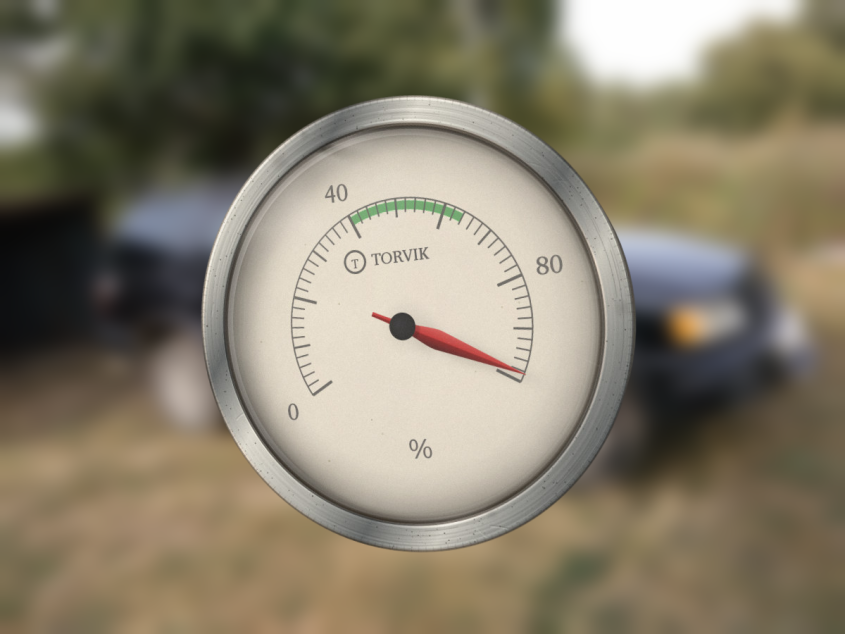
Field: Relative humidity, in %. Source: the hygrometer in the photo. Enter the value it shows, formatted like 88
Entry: 98
